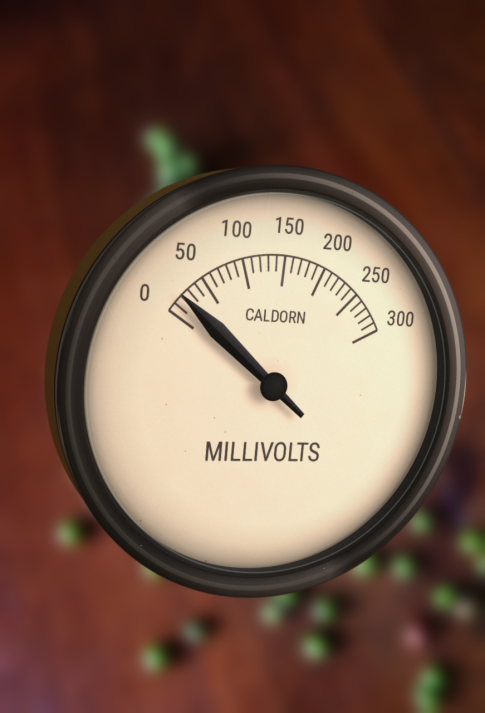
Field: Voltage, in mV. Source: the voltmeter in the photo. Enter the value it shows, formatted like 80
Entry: 20
